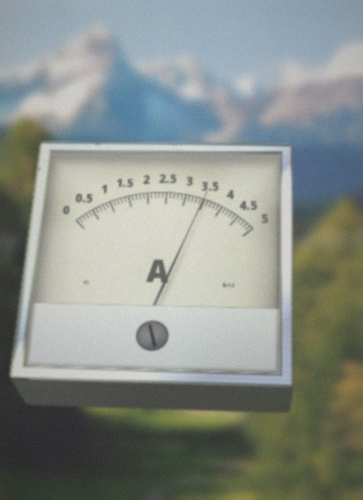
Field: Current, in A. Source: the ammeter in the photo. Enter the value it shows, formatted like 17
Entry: 3.5
